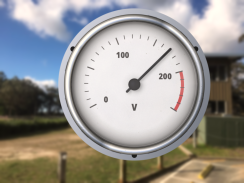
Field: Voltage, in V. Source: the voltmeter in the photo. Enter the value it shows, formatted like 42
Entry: 170
